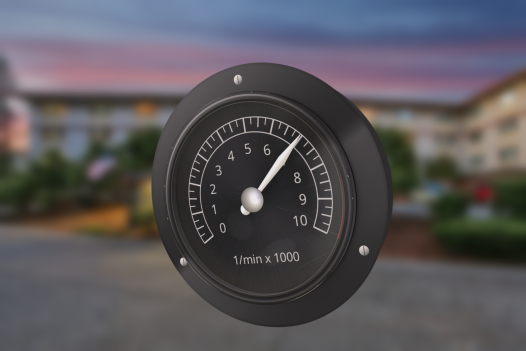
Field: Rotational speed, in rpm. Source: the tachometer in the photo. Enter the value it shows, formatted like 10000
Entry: 7000
